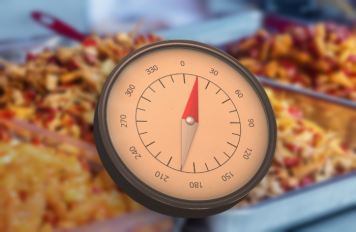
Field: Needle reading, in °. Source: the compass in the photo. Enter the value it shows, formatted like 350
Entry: 15
